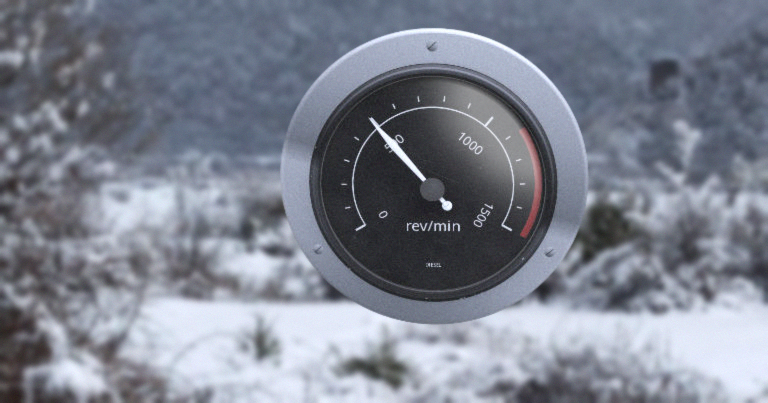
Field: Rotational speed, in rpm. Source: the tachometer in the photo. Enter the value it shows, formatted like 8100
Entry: 500
